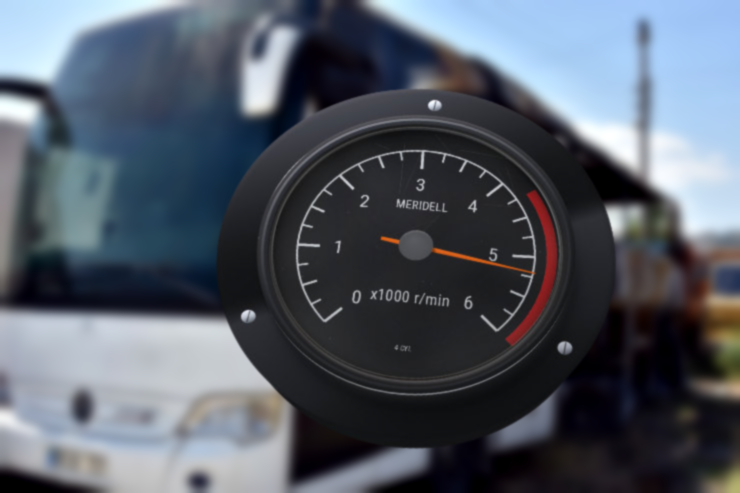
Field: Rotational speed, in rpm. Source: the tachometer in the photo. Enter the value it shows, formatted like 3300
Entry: 5250
